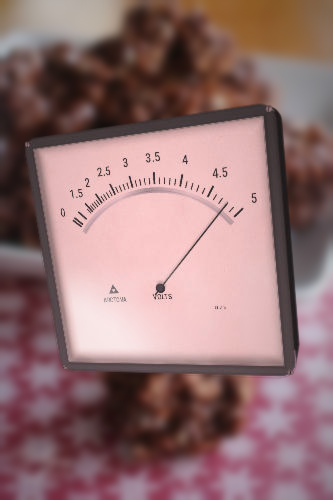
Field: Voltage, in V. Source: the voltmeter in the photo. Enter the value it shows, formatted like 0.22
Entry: 4.8
